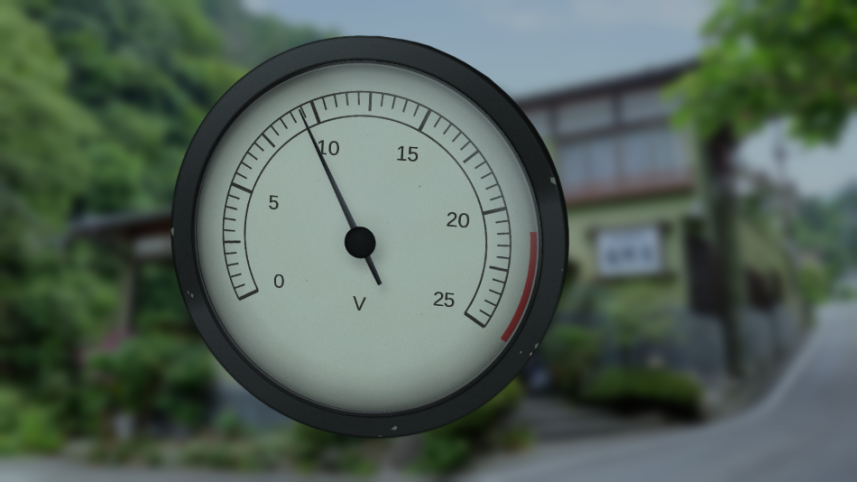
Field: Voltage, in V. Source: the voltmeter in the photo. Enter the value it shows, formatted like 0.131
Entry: 9.5
